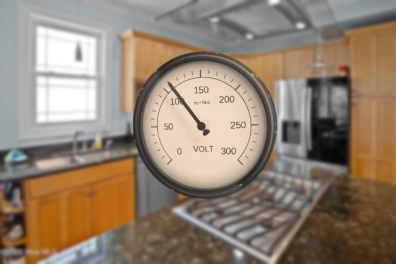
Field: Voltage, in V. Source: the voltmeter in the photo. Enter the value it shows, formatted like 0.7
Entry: 110
